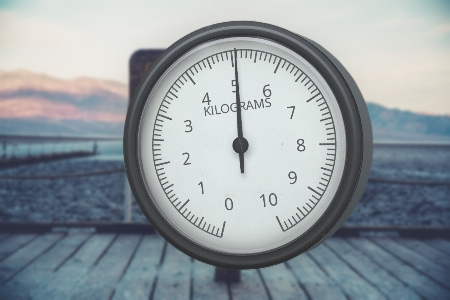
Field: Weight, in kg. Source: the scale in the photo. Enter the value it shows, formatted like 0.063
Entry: 5.1
